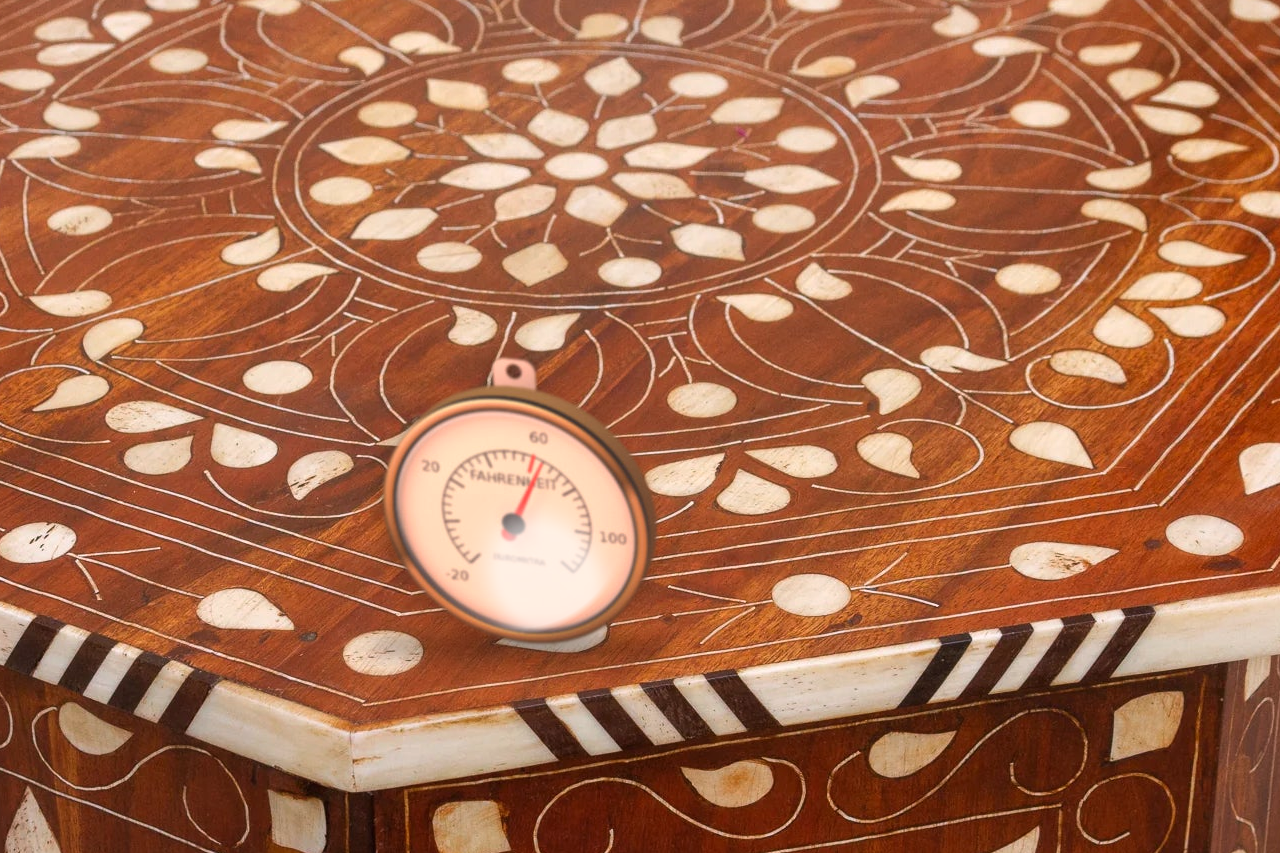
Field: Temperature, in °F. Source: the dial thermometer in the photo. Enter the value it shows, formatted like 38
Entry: 64
